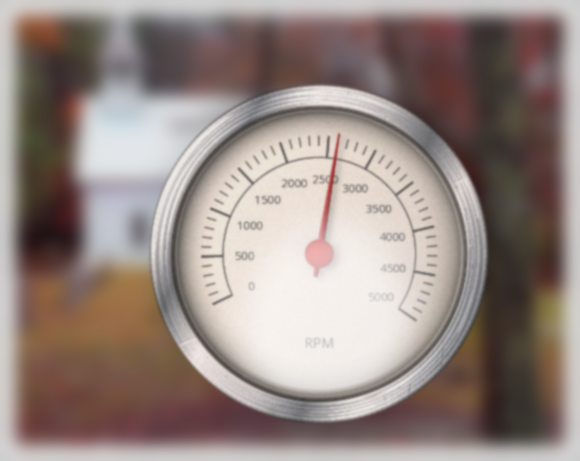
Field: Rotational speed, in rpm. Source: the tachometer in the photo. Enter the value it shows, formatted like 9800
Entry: 2600
